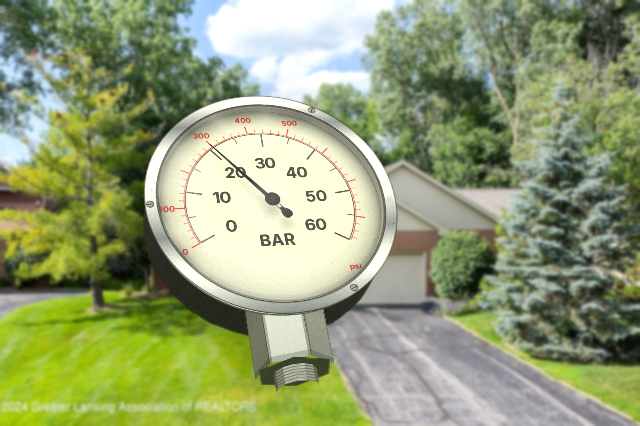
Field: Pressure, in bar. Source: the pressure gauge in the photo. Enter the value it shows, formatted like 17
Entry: 20
